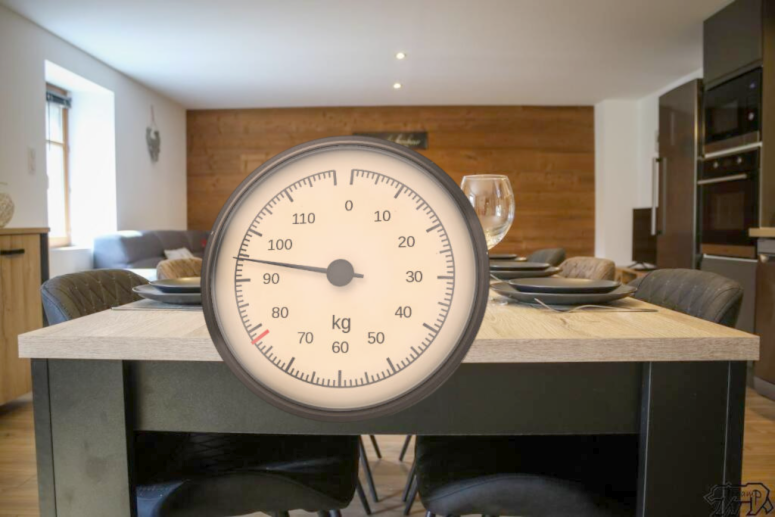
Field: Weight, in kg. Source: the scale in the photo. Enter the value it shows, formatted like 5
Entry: 94
